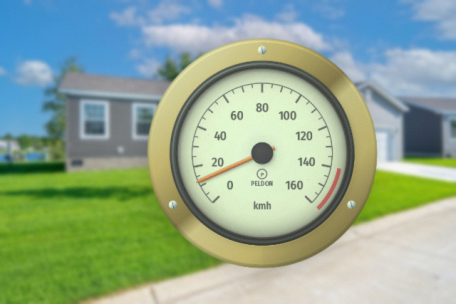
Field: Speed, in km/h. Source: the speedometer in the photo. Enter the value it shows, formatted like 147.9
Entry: 12.5
